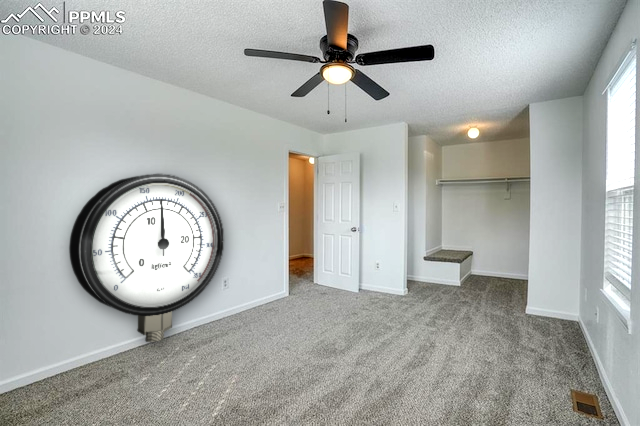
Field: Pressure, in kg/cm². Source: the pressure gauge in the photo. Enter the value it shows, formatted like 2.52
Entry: 12
